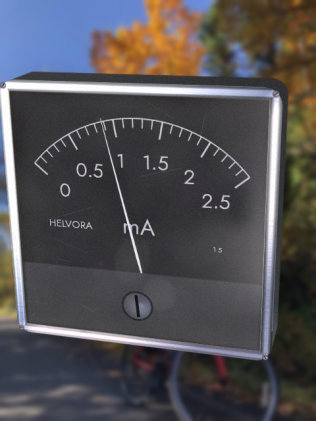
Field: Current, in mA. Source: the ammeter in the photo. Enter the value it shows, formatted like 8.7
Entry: 0.9
